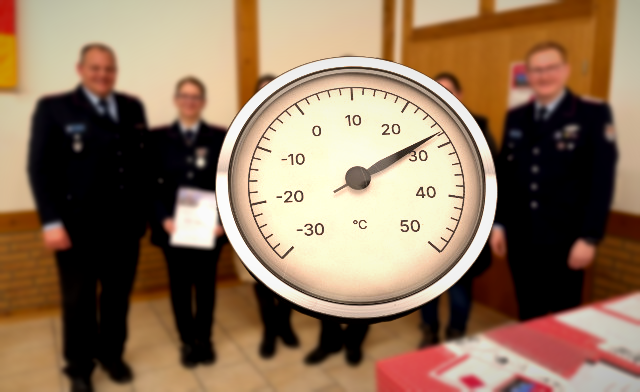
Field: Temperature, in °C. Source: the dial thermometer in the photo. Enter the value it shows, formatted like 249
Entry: 28
